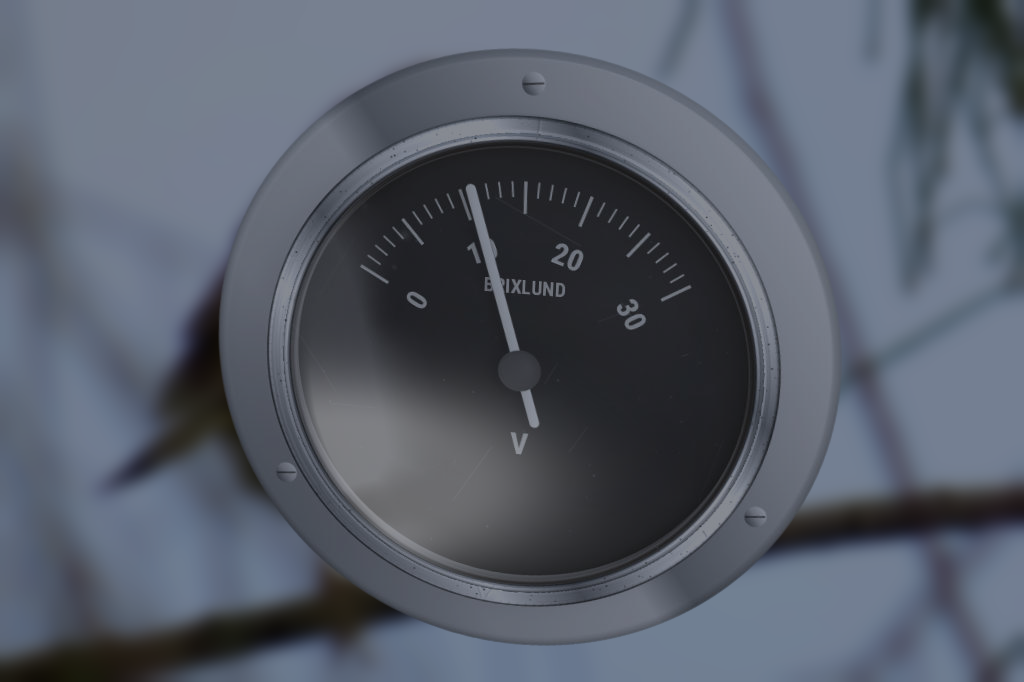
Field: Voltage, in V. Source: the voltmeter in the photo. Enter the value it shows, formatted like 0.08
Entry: 11
